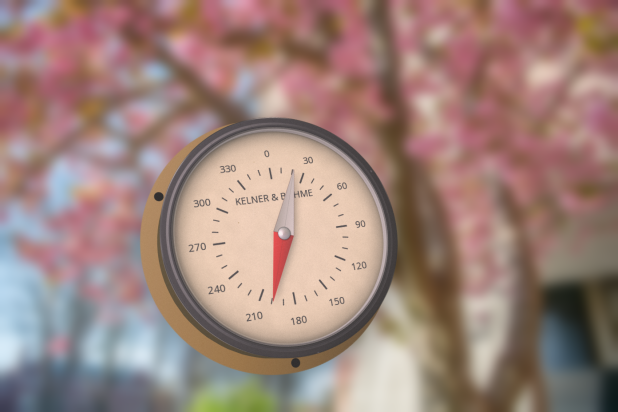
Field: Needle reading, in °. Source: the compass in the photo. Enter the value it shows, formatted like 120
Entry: 200
